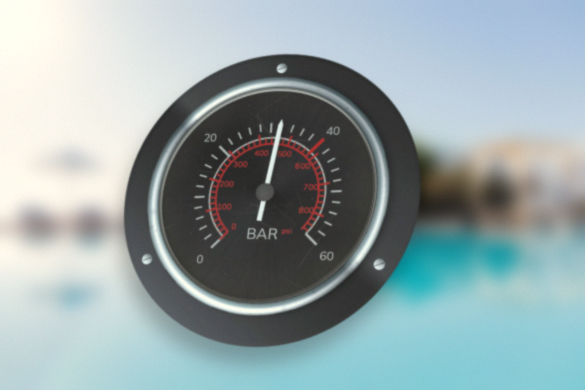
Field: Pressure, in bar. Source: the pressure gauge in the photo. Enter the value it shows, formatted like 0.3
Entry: 32
